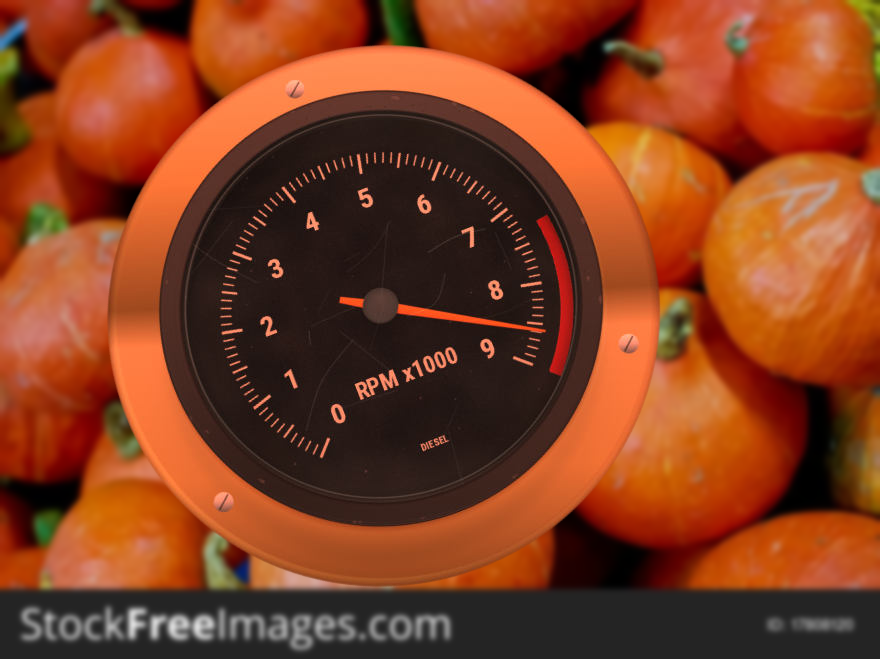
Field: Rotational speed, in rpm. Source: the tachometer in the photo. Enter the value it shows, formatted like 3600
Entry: 8600
